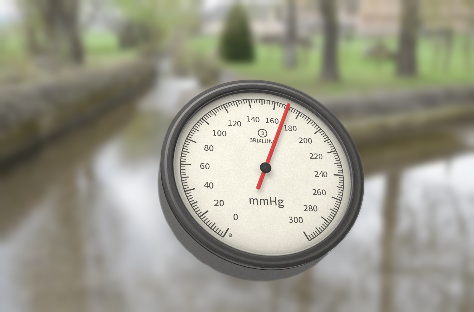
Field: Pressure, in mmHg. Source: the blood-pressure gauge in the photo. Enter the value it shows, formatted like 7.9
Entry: 170
